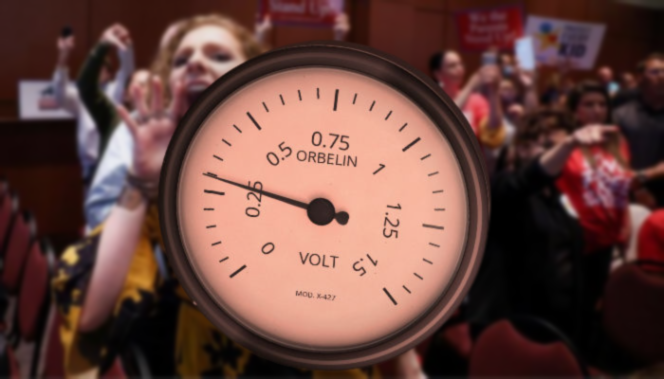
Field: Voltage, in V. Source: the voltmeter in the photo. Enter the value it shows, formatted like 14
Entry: 0.3
